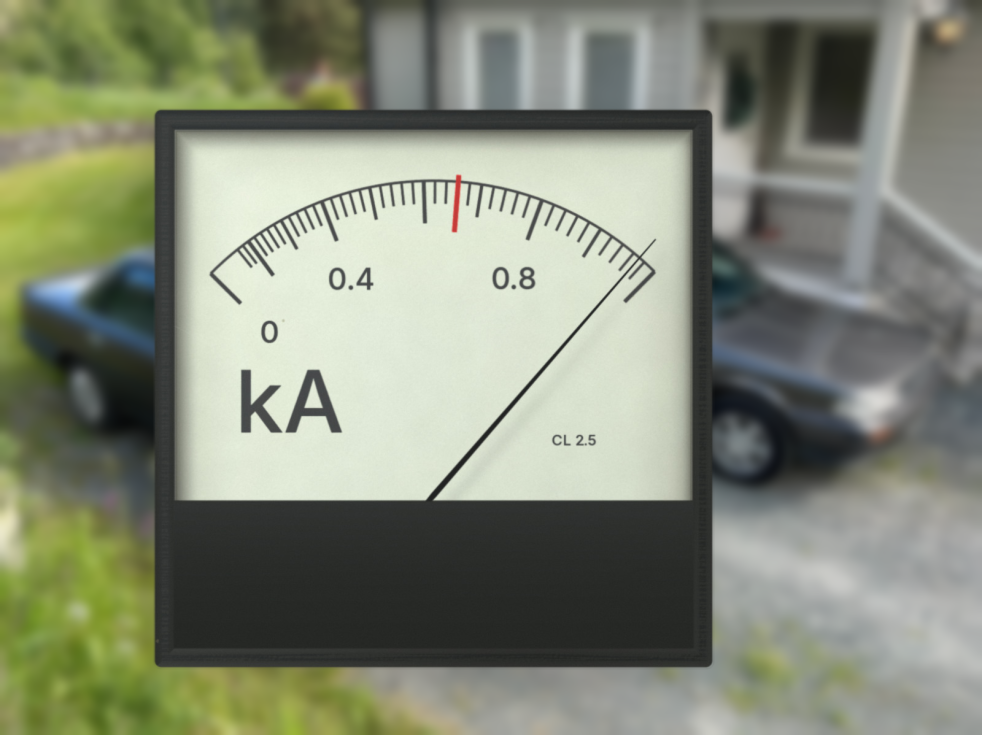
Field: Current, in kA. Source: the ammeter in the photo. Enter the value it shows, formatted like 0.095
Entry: 0.97
